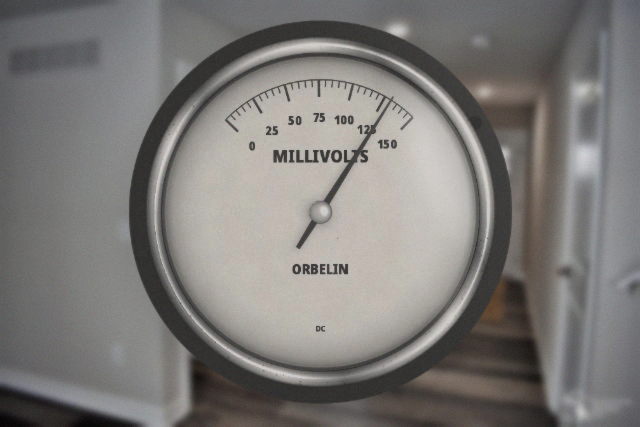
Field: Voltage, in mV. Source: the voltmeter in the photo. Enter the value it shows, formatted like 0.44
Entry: 130
